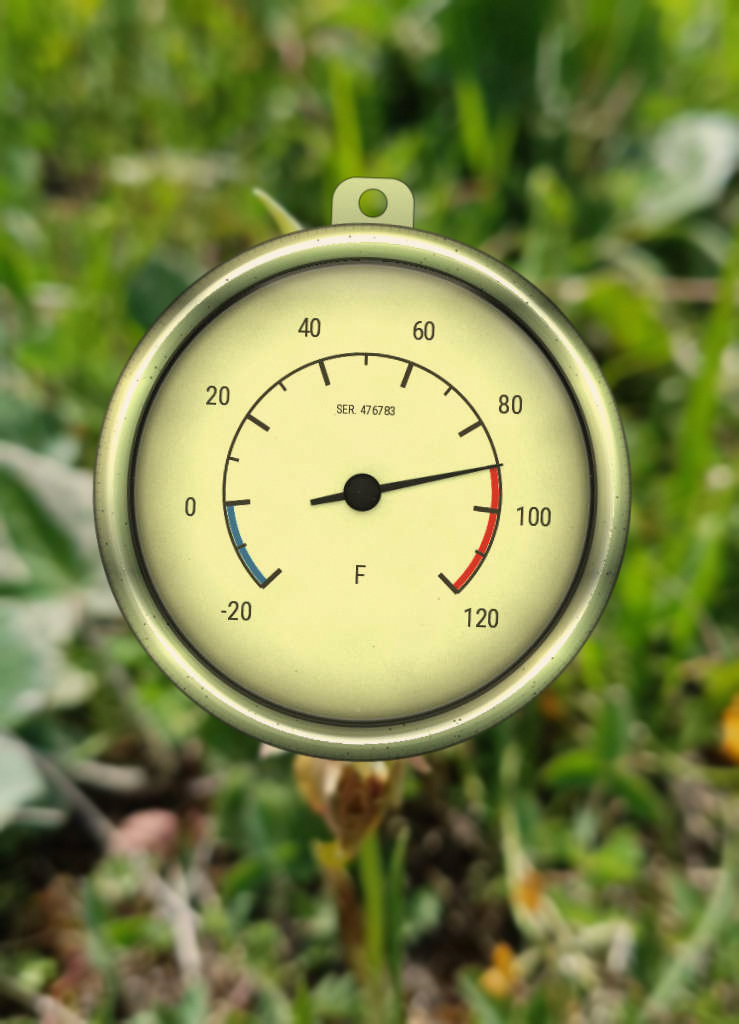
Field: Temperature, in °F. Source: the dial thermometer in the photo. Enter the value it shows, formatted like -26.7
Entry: 90
